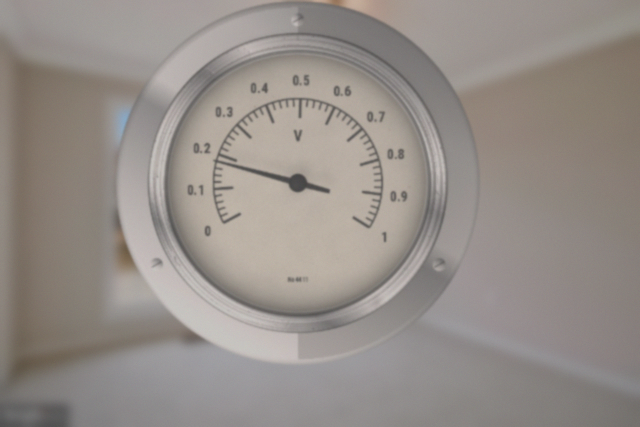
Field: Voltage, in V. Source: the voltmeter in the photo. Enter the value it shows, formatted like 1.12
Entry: 0.18
